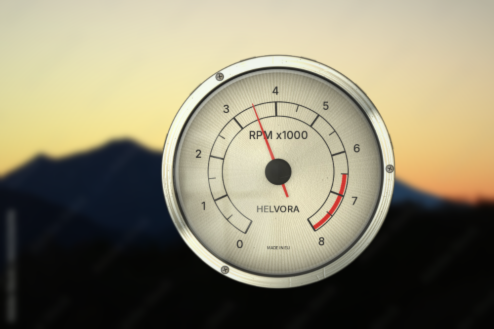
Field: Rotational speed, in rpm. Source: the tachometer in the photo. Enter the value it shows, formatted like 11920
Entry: 3500
